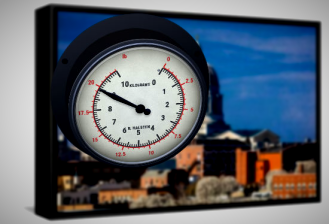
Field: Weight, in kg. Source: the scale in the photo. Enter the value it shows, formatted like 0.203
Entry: 9
